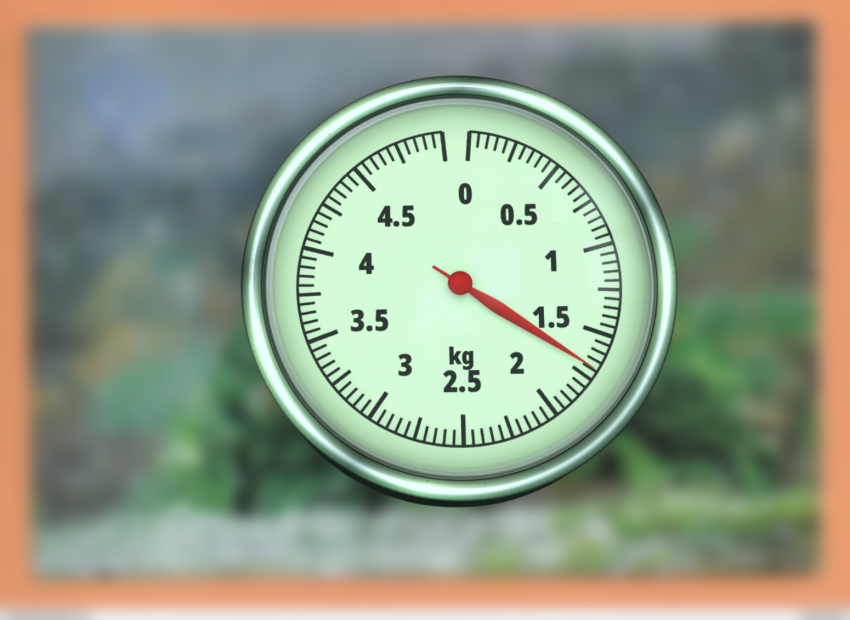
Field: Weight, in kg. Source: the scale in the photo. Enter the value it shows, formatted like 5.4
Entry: 1.7
